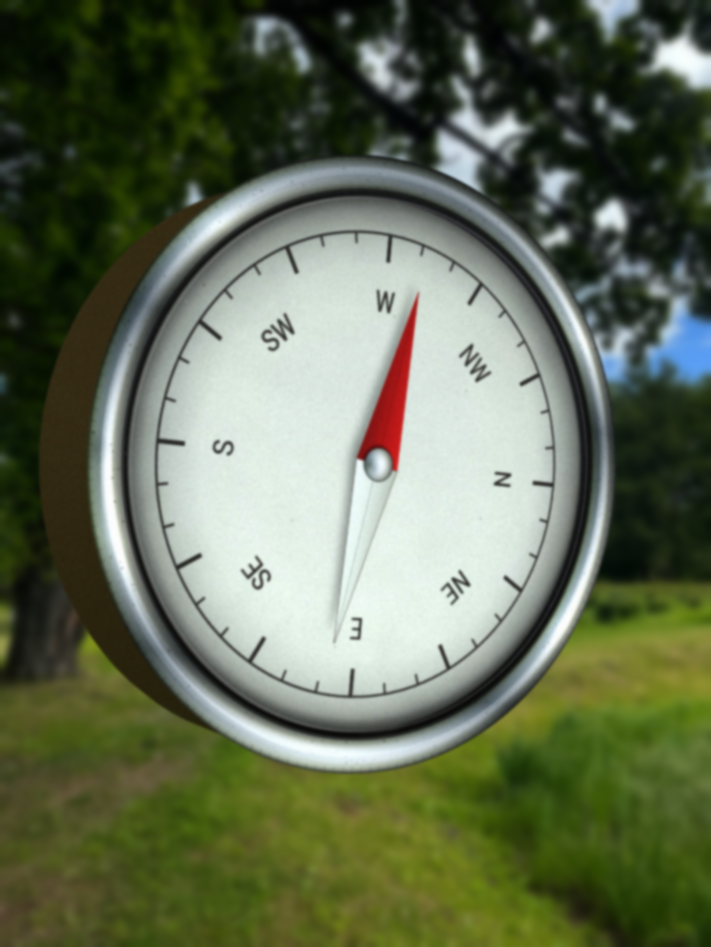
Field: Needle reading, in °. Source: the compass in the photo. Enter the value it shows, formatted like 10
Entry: 280
